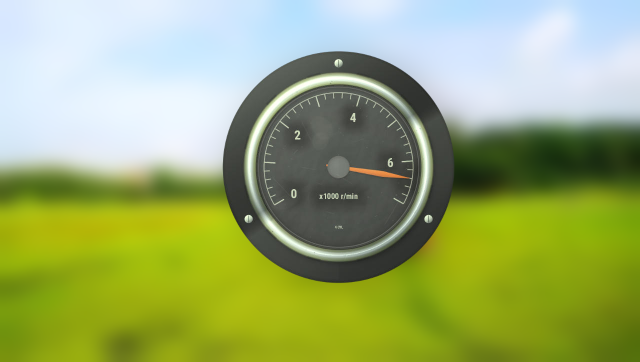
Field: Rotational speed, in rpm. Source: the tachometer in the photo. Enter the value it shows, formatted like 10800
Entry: 6400
